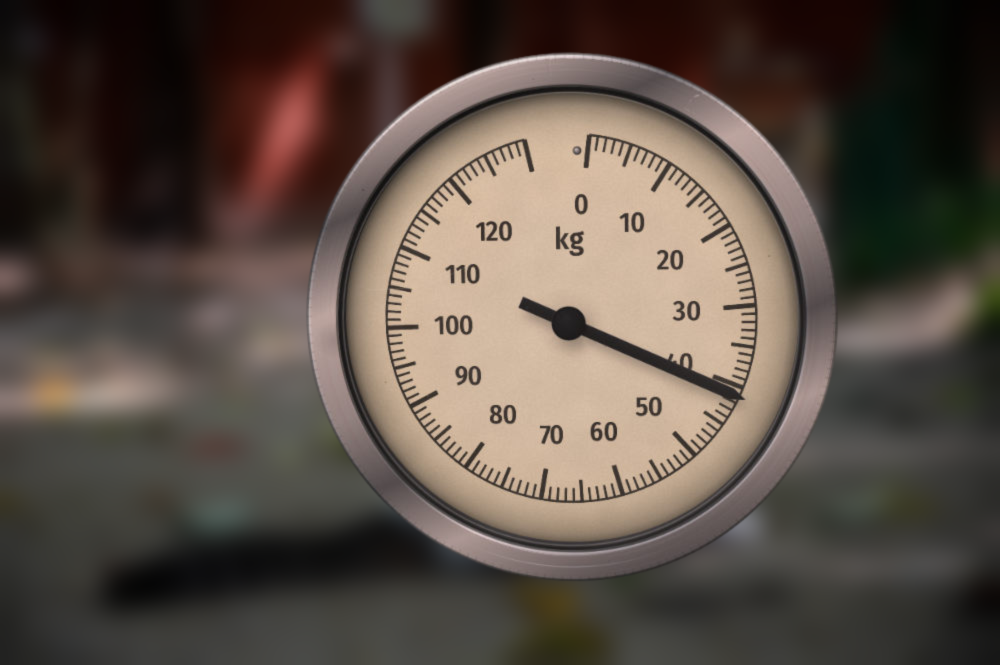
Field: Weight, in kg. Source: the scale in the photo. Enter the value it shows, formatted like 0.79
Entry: 41
